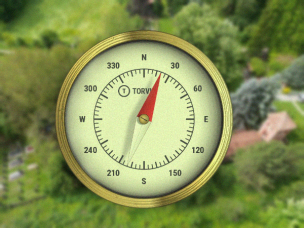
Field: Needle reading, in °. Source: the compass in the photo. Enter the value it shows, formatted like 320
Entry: 20
